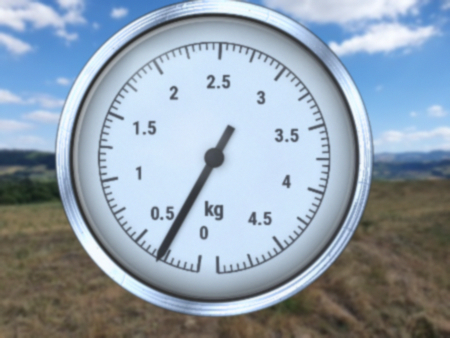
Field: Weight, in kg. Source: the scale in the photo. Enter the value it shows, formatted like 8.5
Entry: 0.3
